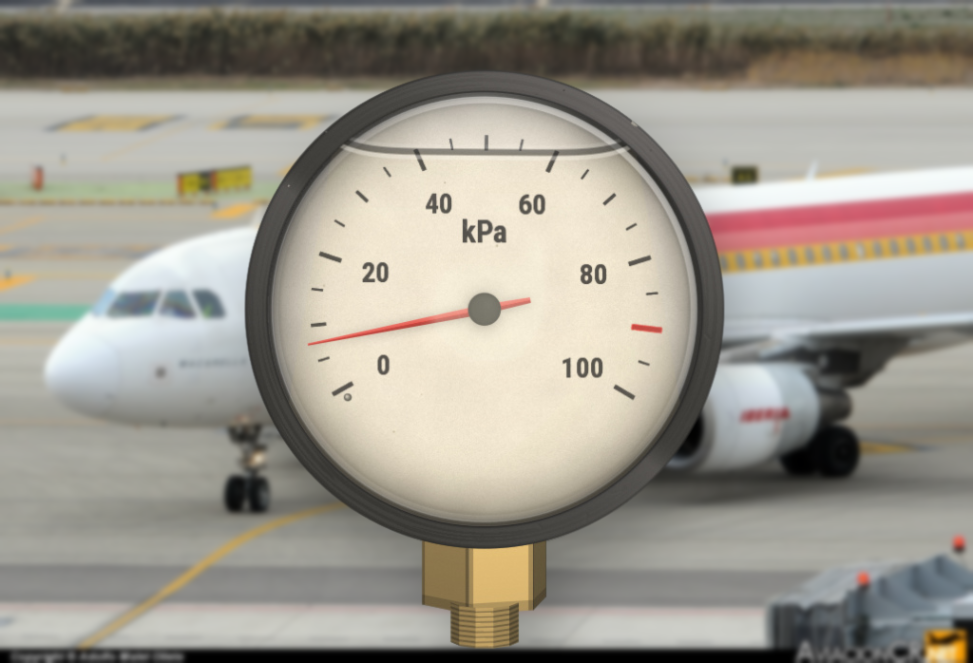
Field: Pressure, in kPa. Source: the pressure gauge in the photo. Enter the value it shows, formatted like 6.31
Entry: 7.5
